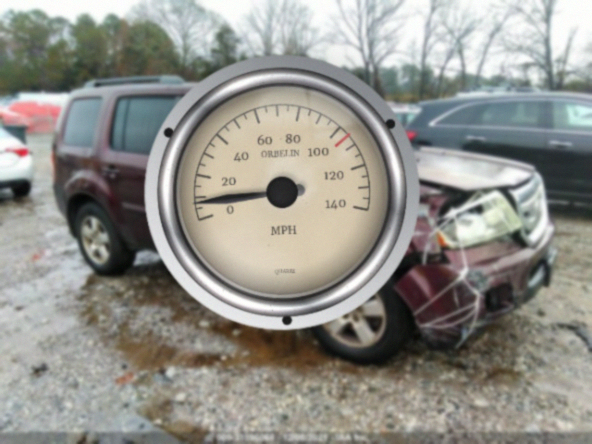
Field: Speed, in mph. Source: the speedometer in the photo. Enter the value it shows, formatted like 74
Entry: 7.5
